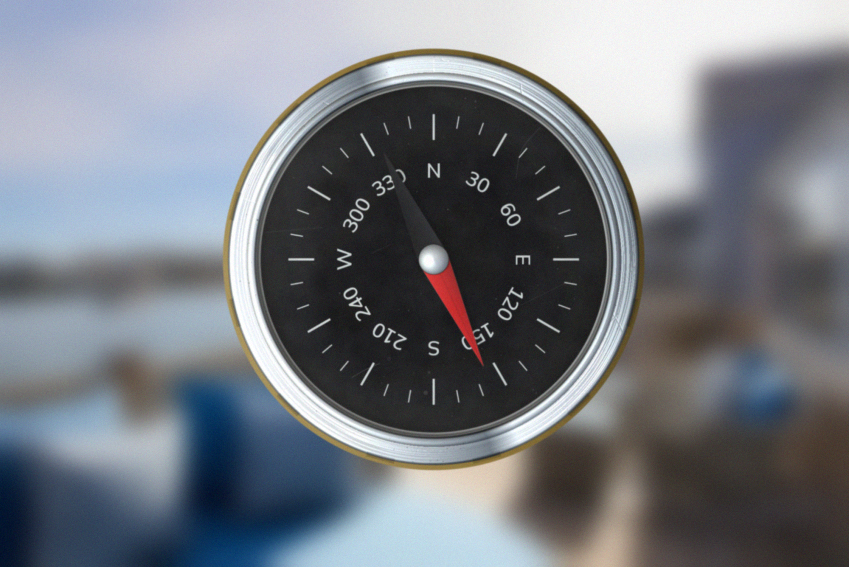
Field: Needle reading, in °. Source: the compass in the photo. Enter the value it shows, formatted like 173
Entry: 155
